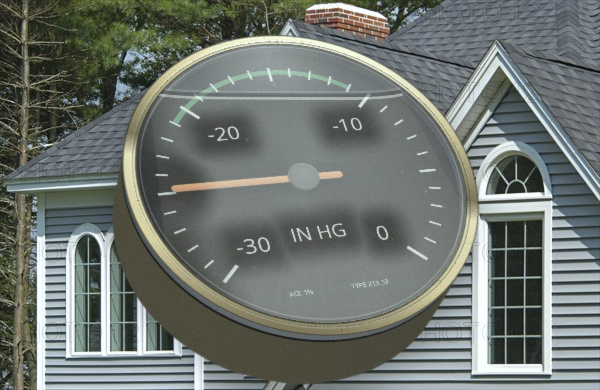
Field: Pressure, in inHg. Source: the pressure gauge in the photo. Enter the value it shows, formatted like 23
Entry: -25
